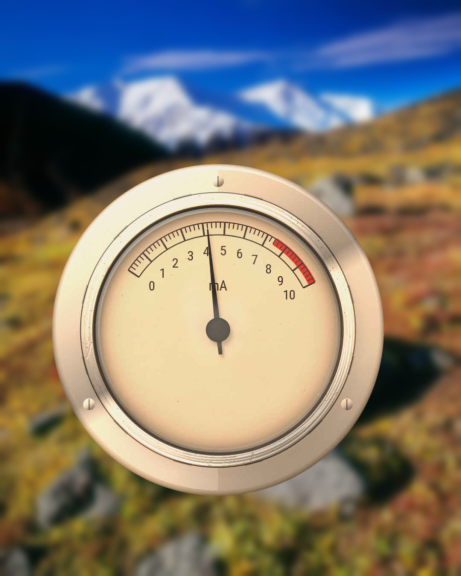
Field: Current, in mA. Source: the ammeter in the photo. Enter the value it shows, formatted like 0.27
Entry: 4.2
